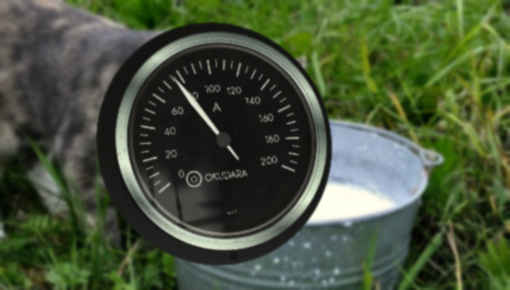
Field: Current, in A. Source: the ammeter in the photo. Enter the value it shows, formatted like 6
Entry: 75
